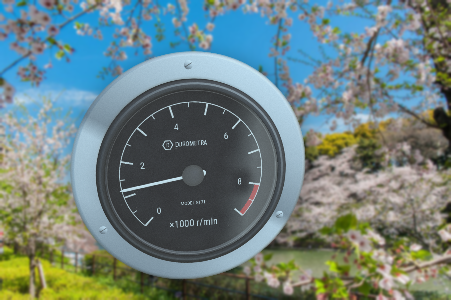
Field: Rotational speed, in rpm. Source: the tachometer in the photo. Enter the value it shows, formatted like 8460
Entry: 1250
